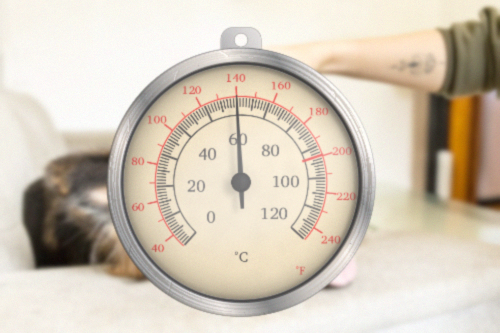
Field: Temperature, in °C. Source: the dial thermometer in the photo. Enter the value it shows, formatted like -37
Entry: 60
